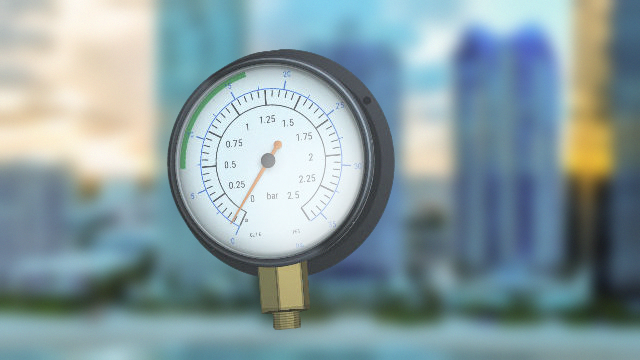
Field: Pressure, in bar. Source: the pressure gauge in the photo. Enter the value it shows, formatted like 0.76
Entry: 0.05
